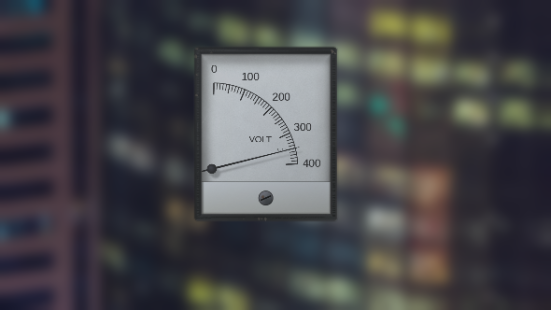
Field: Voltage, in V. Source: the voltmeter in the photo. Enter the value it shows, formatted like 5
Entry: 350
